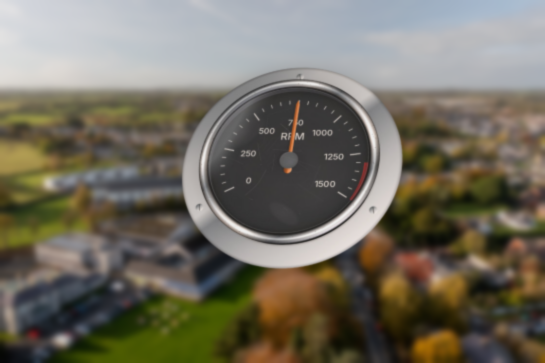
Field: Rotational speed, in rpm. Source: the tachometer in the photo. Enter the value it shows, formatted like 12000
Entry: 750
